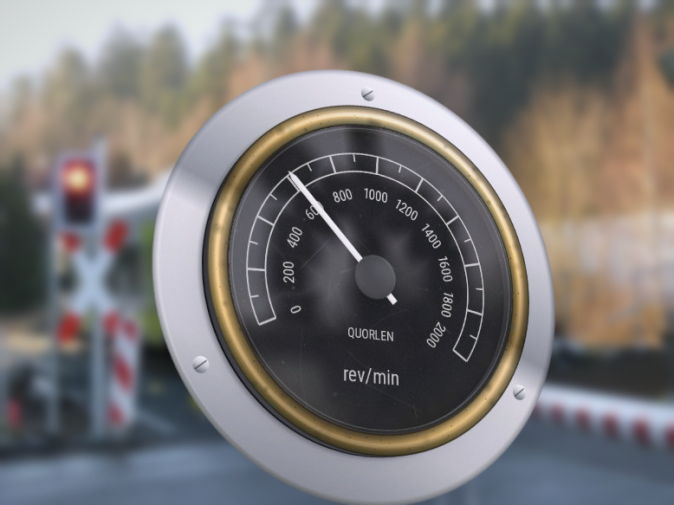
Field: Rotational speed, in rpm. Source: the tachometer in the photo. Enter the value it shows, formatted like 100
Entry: 600
